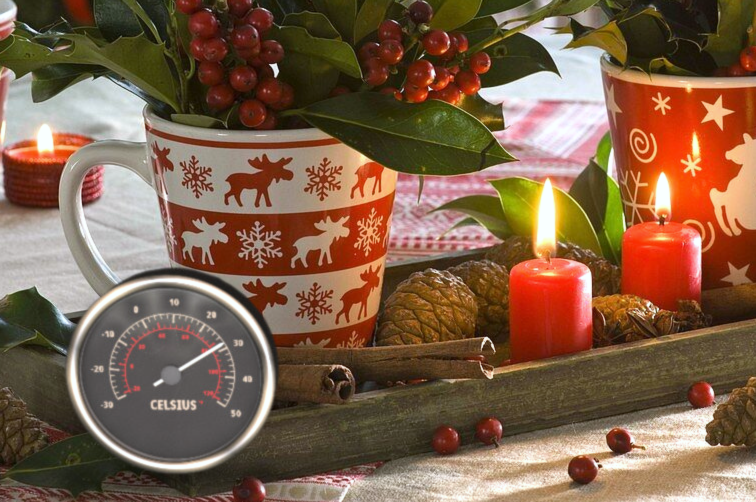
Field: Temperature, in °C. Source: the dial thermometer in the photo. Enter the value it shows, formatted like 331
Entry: 28
